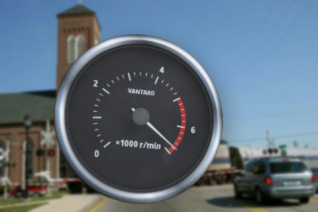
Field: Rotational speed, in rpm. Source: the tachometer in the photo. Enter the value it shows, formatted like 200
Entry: 6800
